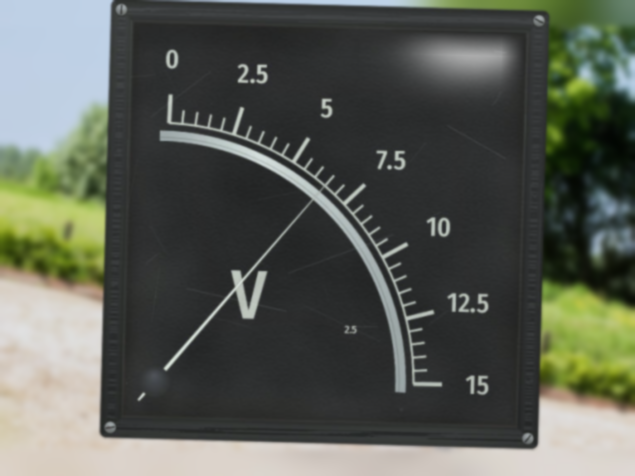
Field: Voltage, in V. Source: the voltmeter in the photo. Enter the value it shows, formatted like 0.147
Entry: 6.5
